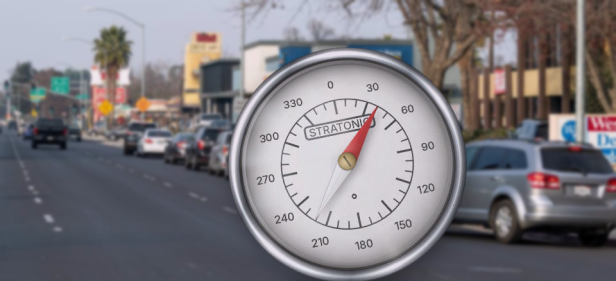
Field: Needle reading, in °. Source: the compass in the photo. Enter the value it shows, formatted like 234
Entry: 40
